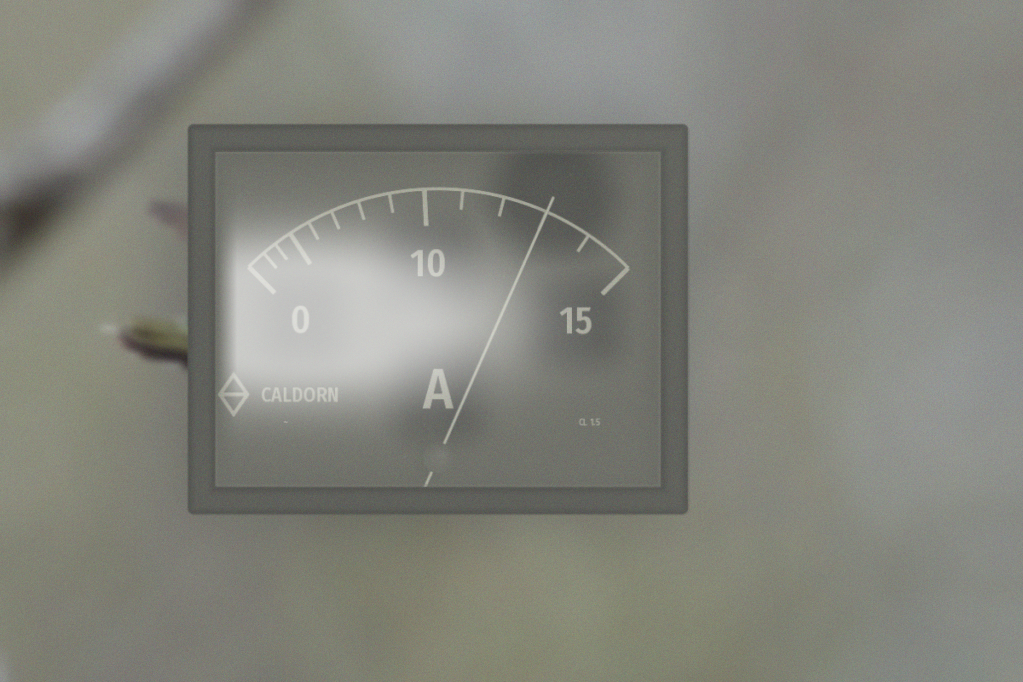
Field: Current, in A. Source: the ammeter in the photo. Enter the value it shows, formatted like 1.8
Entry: 13
